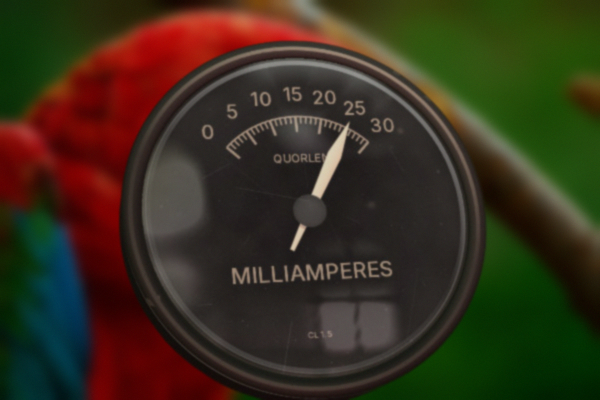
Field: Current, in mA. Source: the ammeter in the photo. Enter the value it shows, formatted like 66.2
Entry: 25
